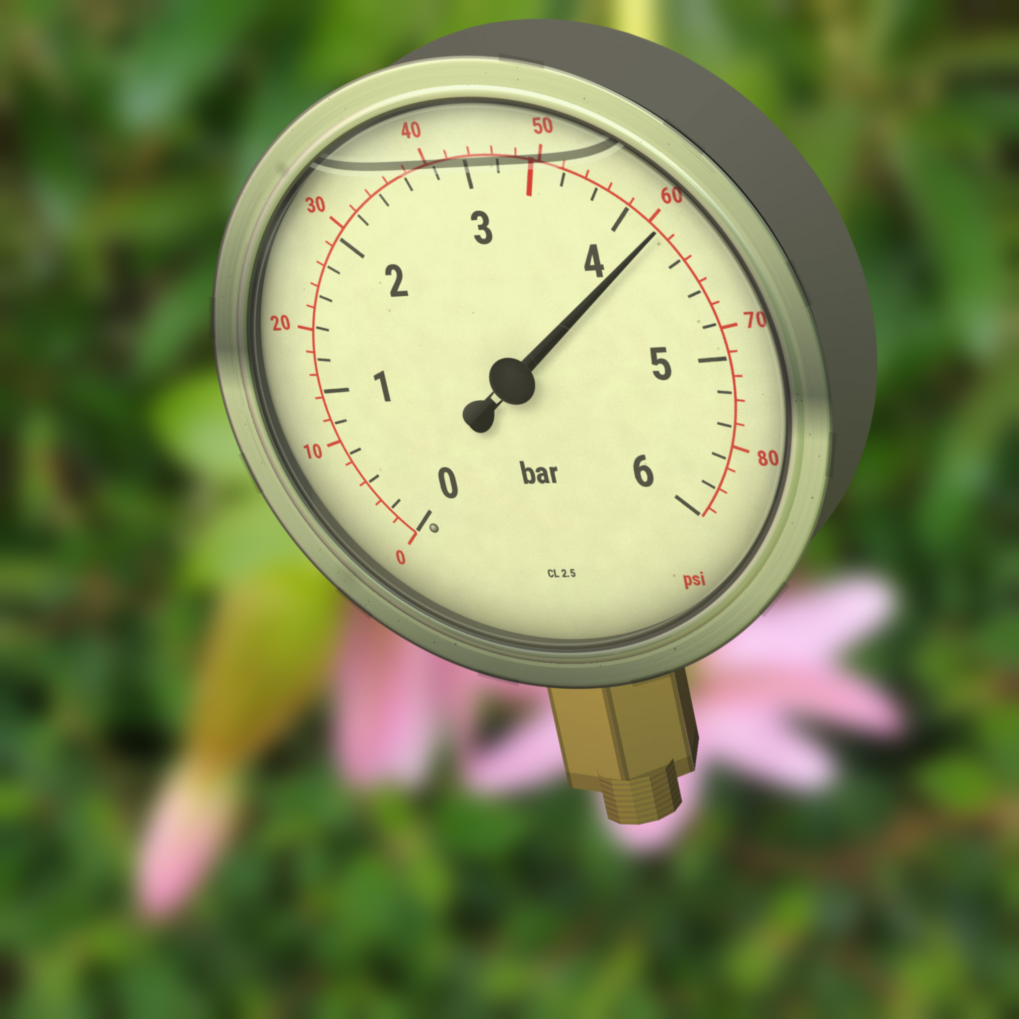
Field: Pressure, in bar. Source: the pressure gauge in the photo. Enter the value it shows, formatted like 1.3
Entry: 4.2
